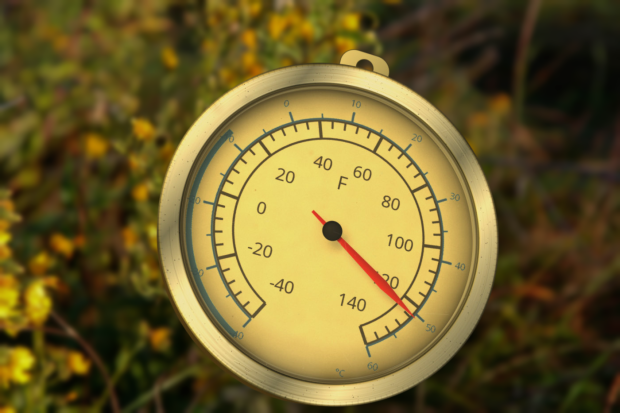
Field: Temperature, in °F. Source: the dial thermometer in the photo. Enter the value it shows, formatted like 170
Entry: 124
